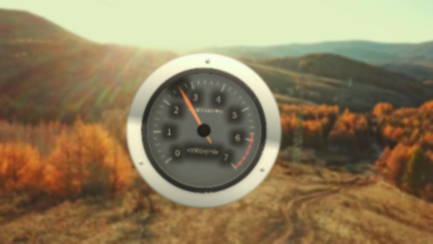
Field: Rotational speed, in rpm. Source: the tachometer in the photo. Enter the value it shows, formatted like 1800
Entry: 2600
